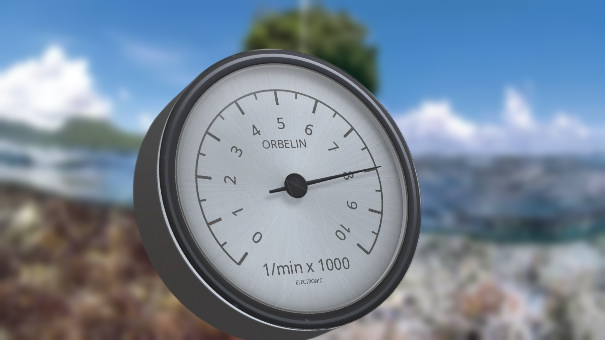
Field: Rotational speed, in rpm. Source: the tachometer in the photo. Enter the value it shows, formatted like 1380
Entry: 8000
